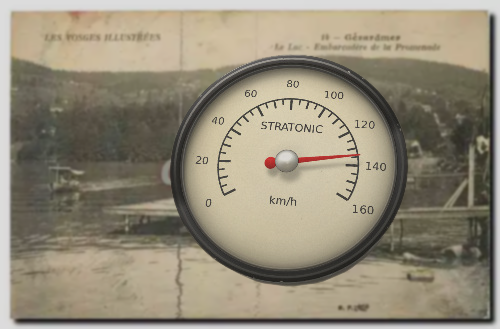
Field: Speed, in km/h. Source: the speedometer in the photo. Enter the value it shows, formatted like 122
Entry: 135
